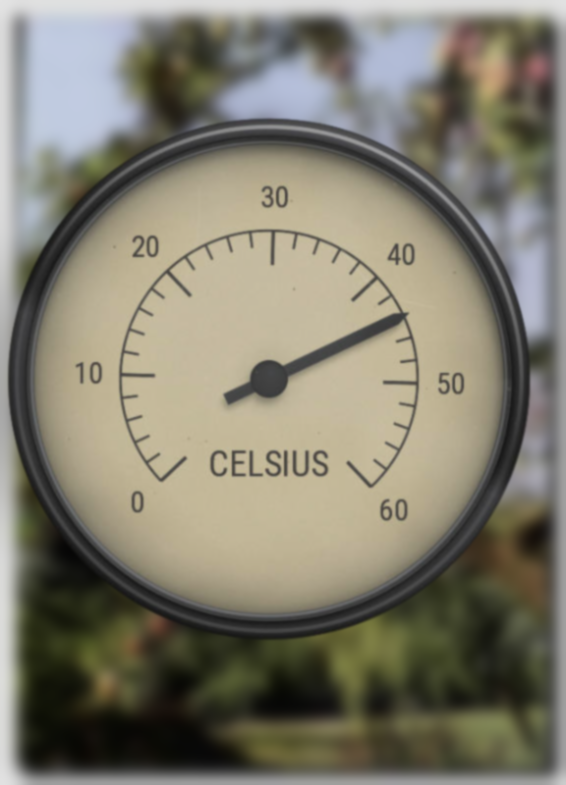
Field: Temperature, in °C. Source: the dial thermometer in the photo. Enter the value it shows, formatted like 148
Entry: 44
